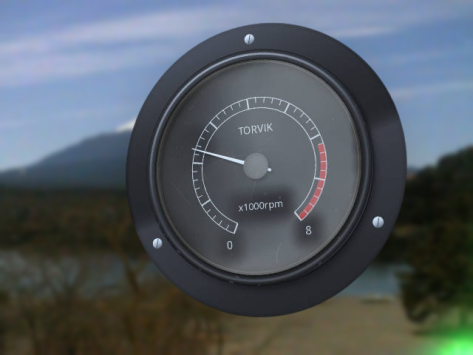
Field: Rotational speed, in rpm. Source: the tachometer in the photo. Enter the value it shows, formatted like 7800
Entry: 2300
